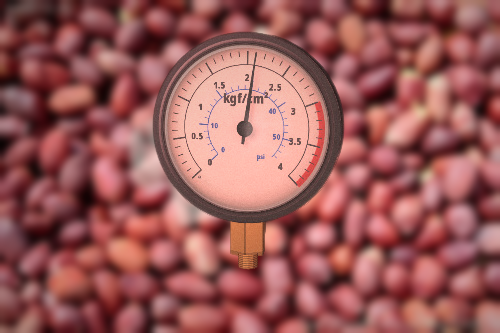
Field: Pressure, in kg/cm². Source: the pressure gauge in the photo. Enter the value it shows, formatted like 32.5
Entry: 2.1
